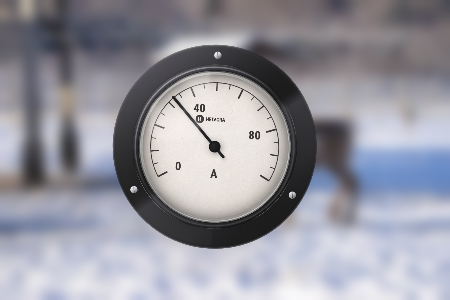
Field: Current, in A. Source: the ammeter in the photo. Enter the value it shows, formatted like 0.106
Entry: 32.5
